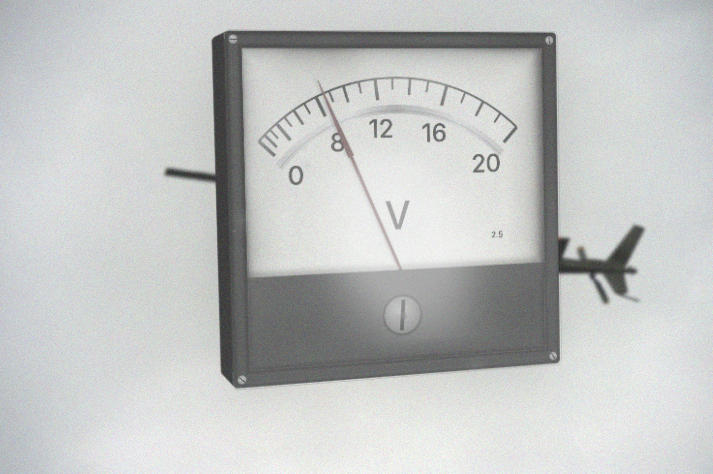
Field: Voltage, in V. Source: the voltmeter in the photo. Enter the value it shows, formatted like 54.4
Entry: 8.5
